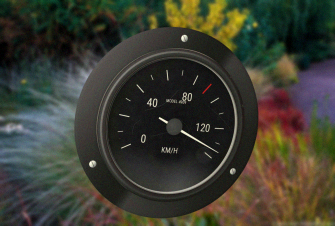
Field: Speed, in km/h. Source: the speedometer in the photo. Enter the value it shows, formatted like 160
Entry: 135
